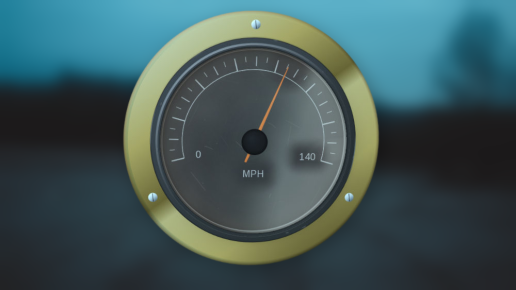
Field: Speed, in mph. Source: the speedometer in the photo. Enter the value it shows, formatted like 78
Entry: 85
